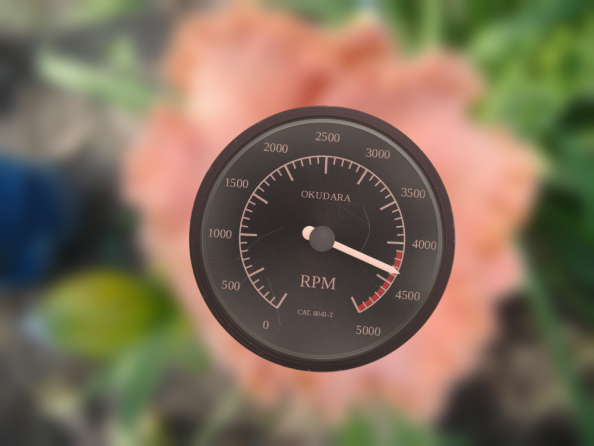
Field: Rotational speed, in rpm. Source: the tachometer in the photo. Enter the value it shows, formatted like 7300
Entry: 4350
